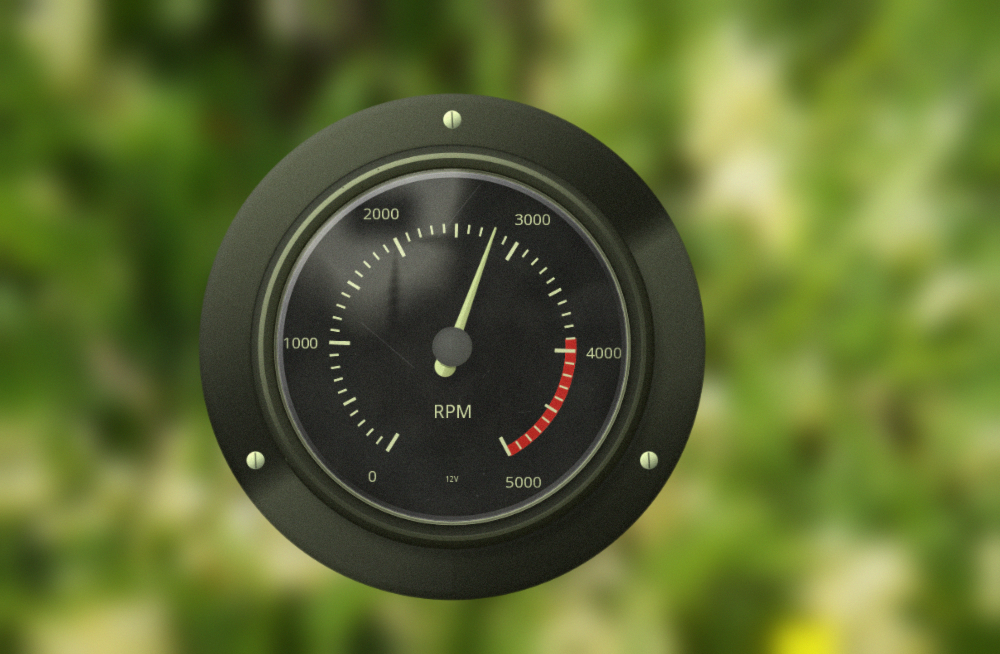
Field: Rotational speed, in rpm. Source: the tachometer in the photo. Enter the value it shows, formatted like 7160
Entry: 2800
